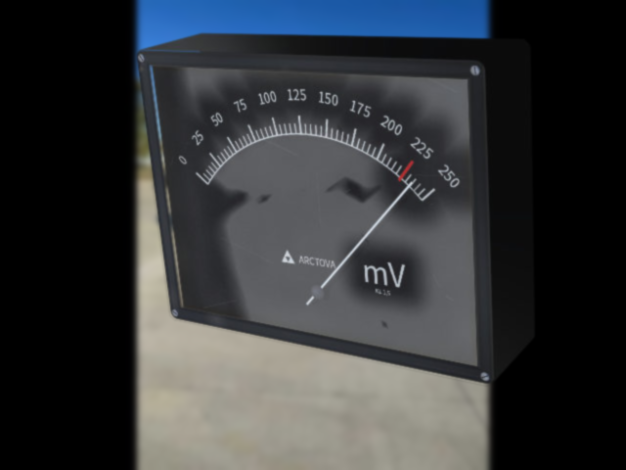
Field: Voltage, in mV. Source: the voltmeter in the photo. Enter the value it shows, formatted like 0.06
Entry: 235
